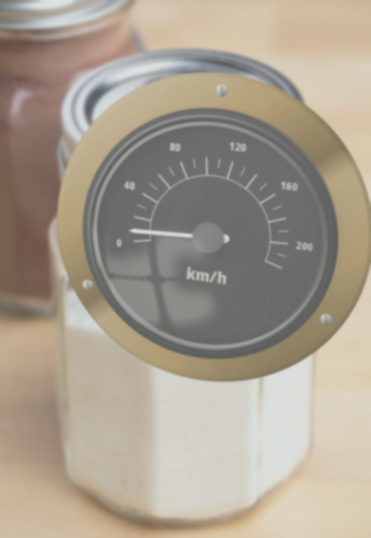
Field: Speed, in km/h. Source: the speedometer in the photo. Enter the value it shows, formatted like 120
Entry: 10
